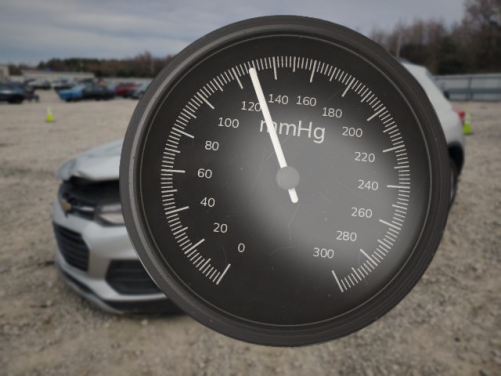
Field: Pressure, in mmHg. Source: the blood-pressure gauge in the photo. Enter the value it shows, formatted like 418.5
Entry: 128
